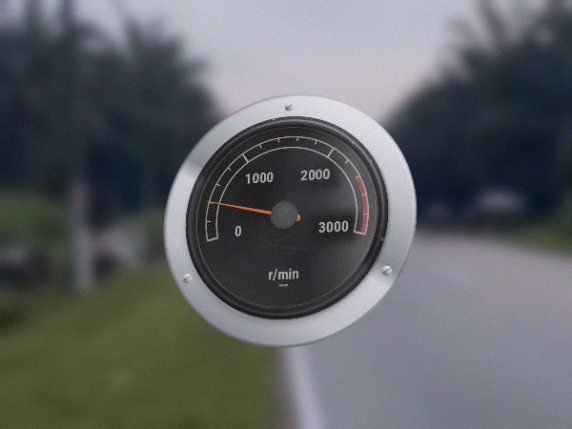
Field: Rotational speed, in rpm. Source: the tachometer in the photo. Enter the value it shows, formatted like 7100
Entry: 400
